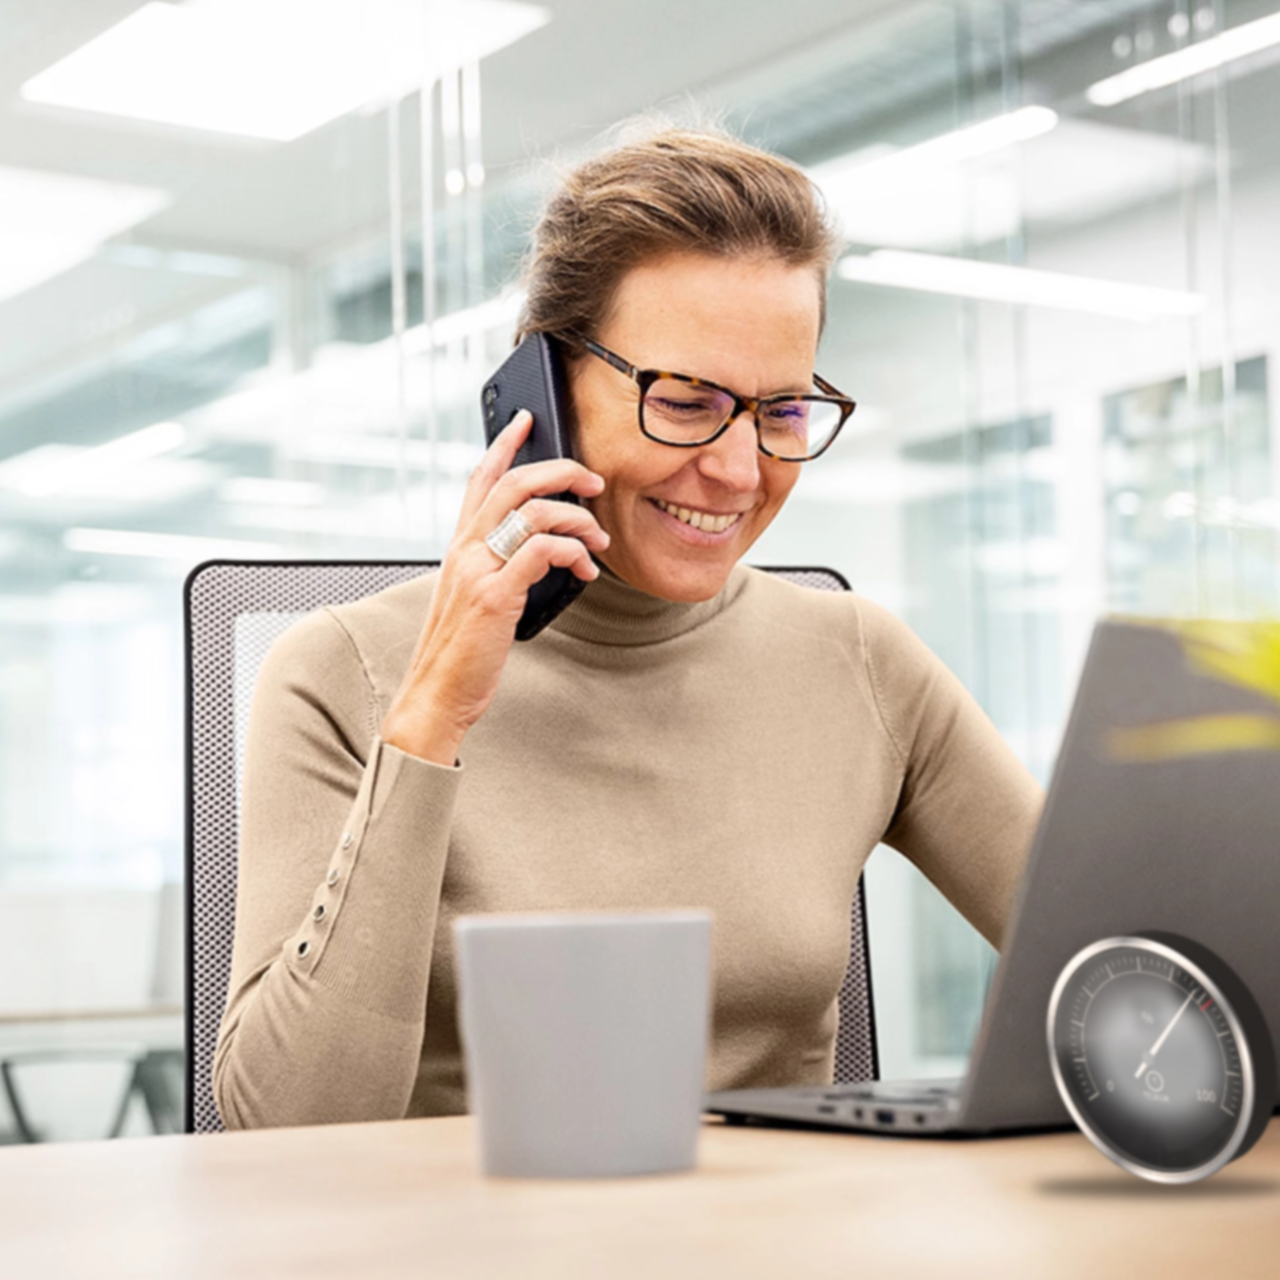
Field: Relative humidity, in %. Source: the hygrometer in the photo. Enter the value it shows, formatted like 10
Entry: 68
